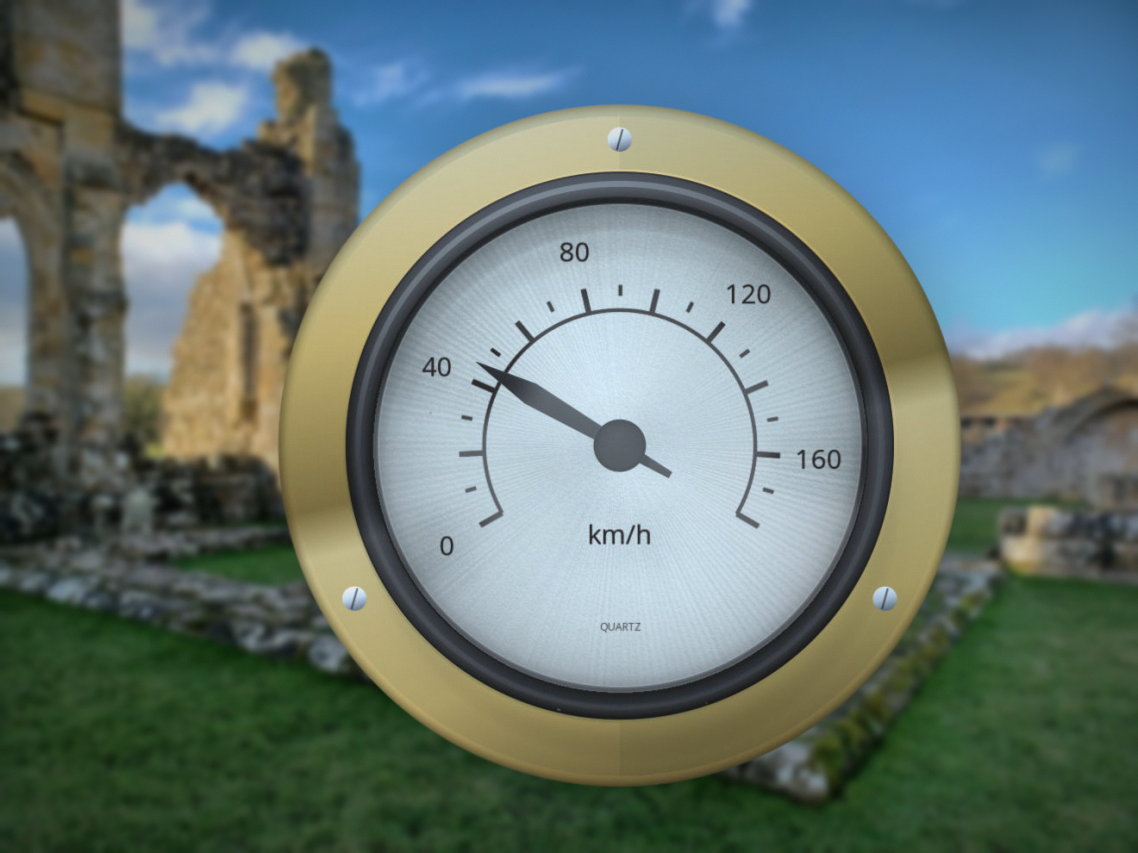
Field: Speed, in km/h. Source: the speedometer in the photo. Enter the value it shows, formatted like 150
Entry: 45
